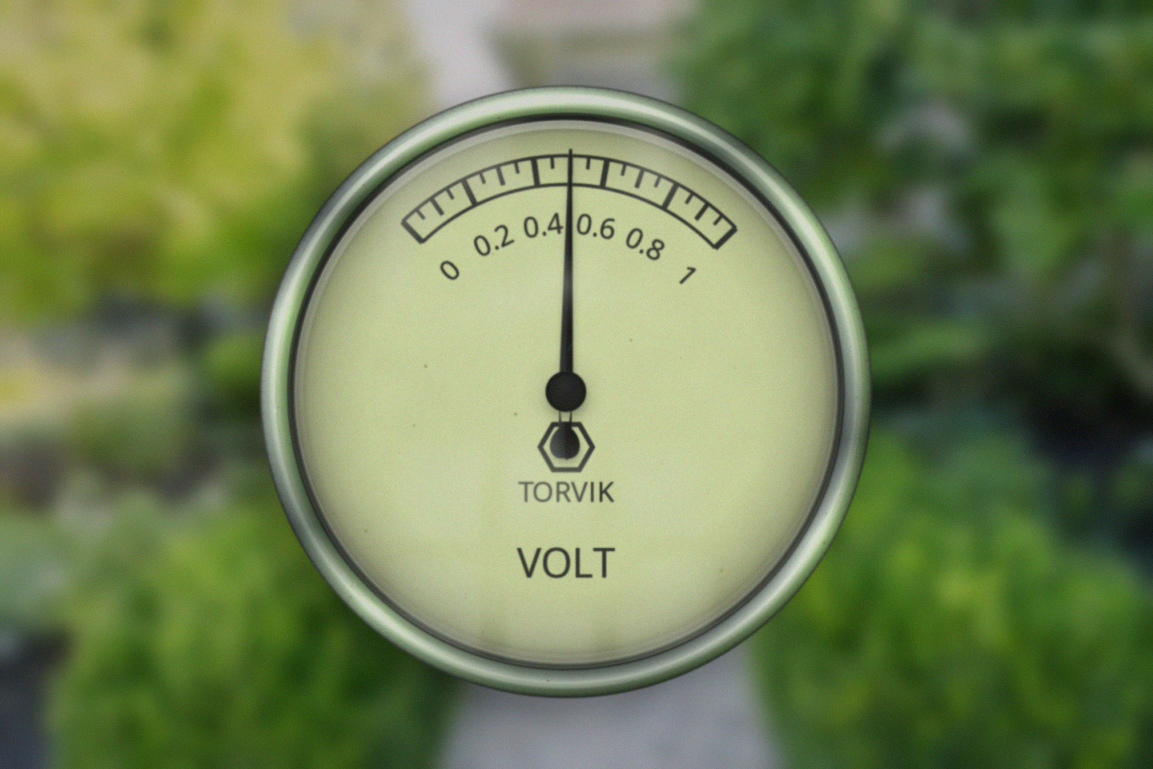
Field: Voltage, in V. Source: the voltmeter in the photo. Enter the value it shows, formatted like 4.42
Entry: 0.5
